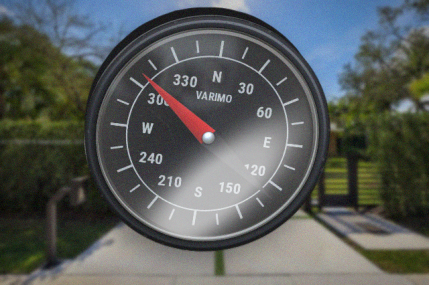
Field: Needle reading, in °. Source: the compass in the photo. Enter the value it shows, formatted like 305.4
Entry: 307.5
